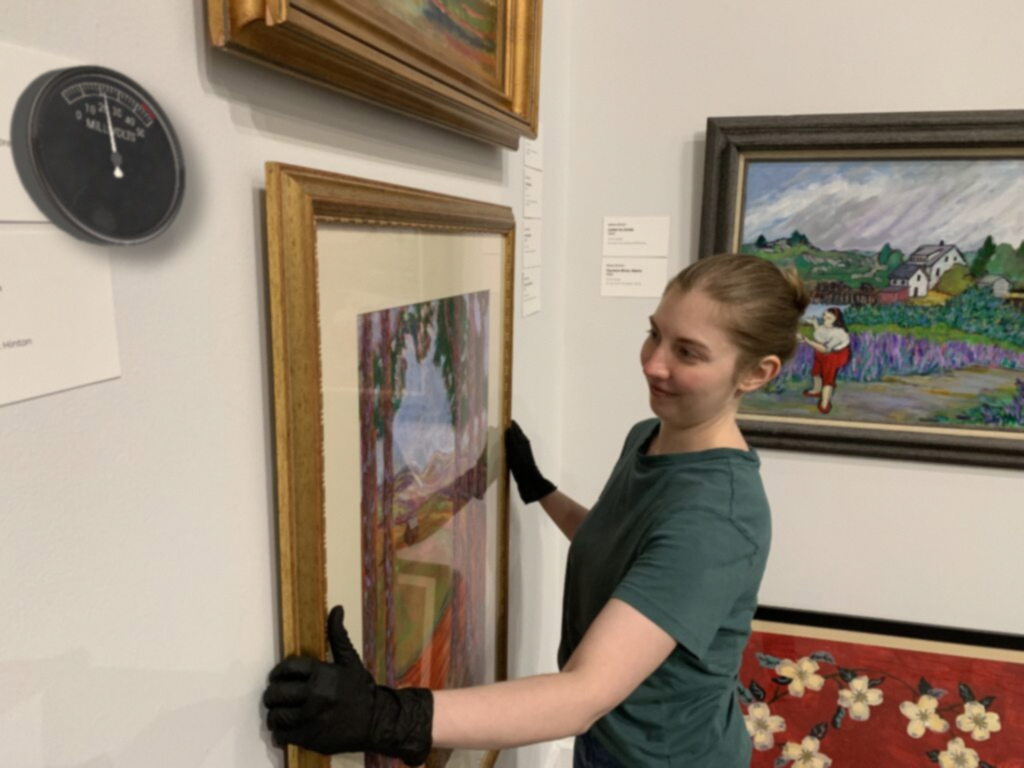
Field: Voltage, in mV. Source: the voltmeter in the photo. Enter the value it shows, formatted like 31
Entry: 20
